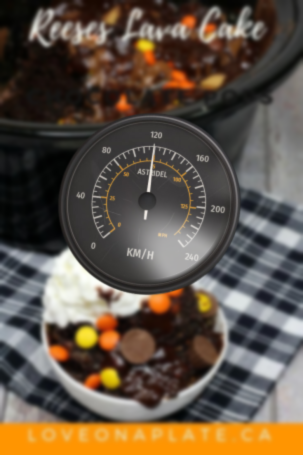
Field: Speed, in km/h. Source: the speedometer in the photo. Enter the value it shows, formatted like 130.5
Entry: 120
